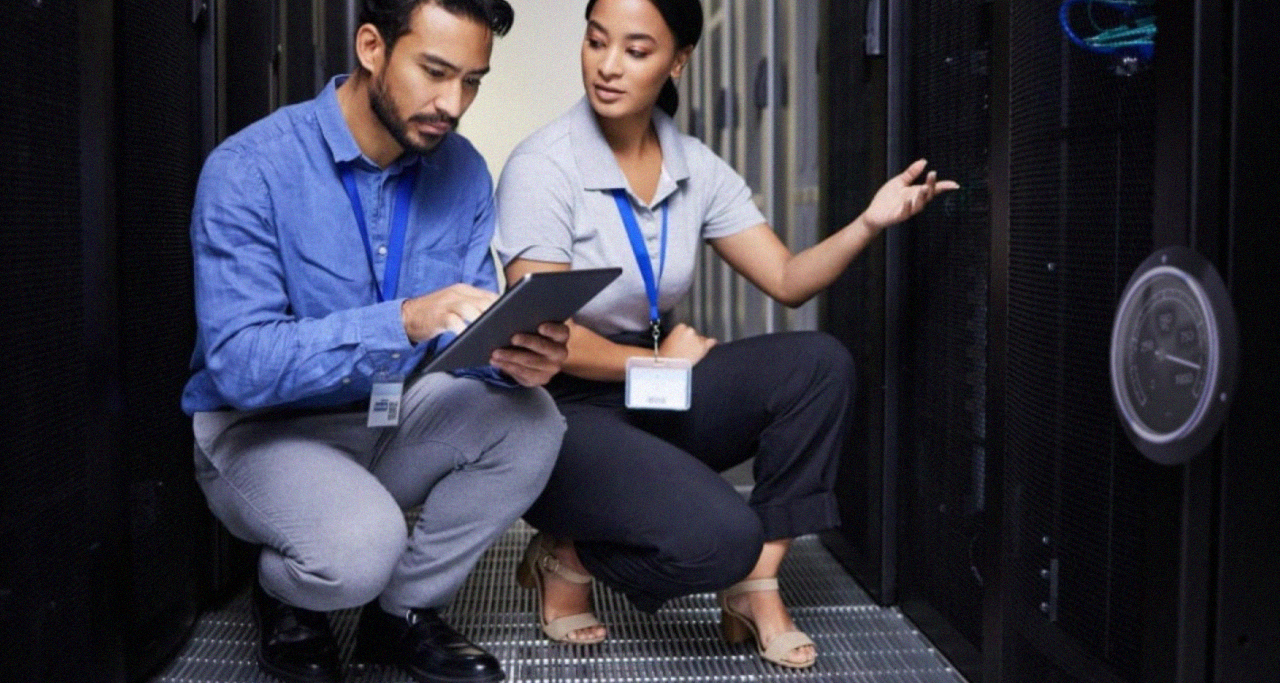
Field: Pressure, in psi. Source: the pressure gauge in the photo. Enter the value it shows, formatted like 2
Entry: 900
